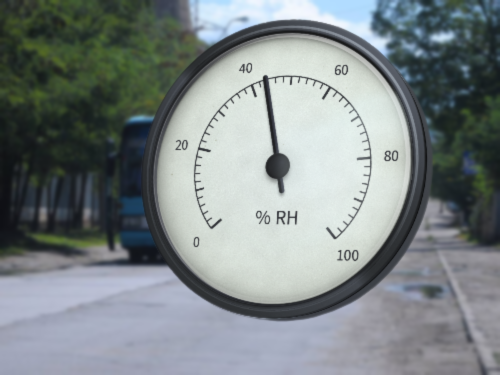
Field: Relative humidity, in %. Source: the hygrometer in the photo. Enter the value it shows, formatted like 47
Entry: 44
